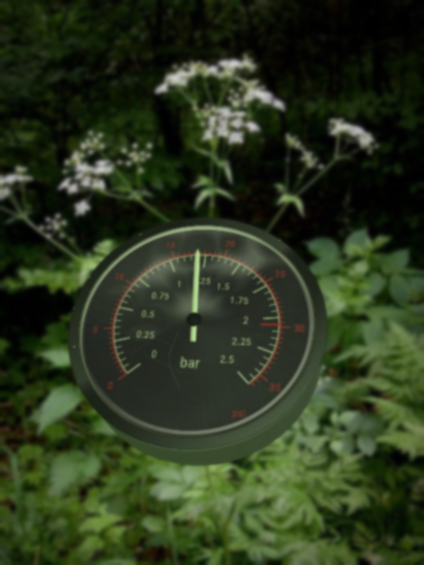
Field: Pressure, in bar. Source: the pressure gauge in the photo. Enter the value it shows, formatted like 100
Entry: 1.2
